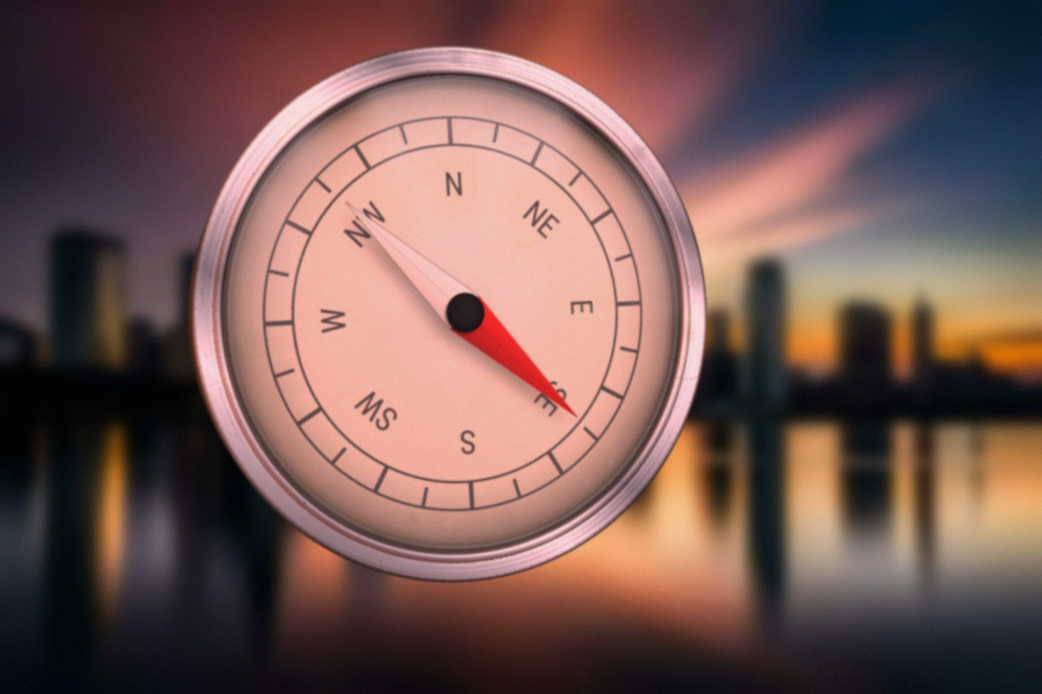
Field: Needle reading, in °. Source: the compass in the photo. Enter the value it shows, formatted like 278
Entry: 135
